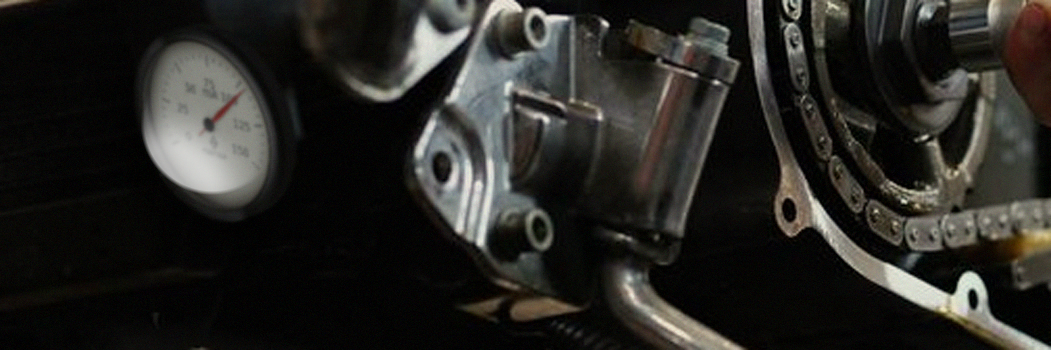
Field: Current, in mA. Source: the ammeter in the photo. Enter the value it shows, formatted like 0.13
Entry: 105
